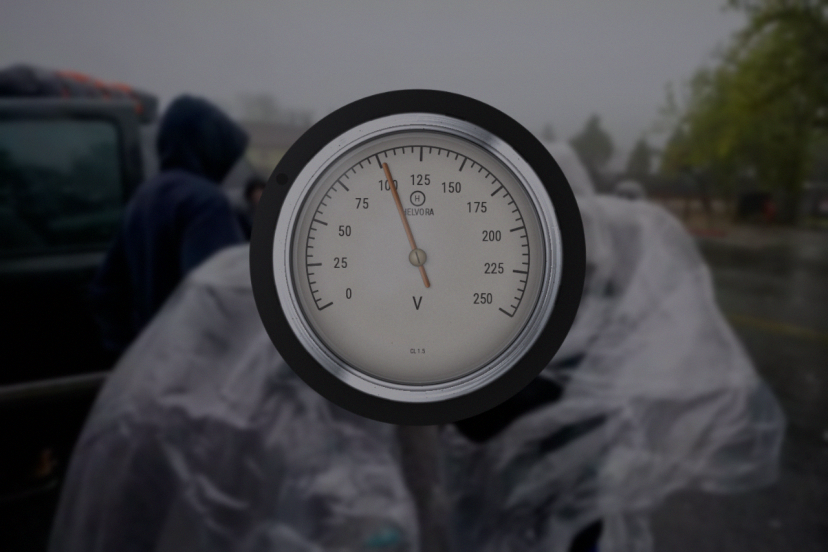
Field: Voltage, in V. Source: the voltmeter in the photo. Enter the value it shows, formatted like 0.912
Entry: 102.5
